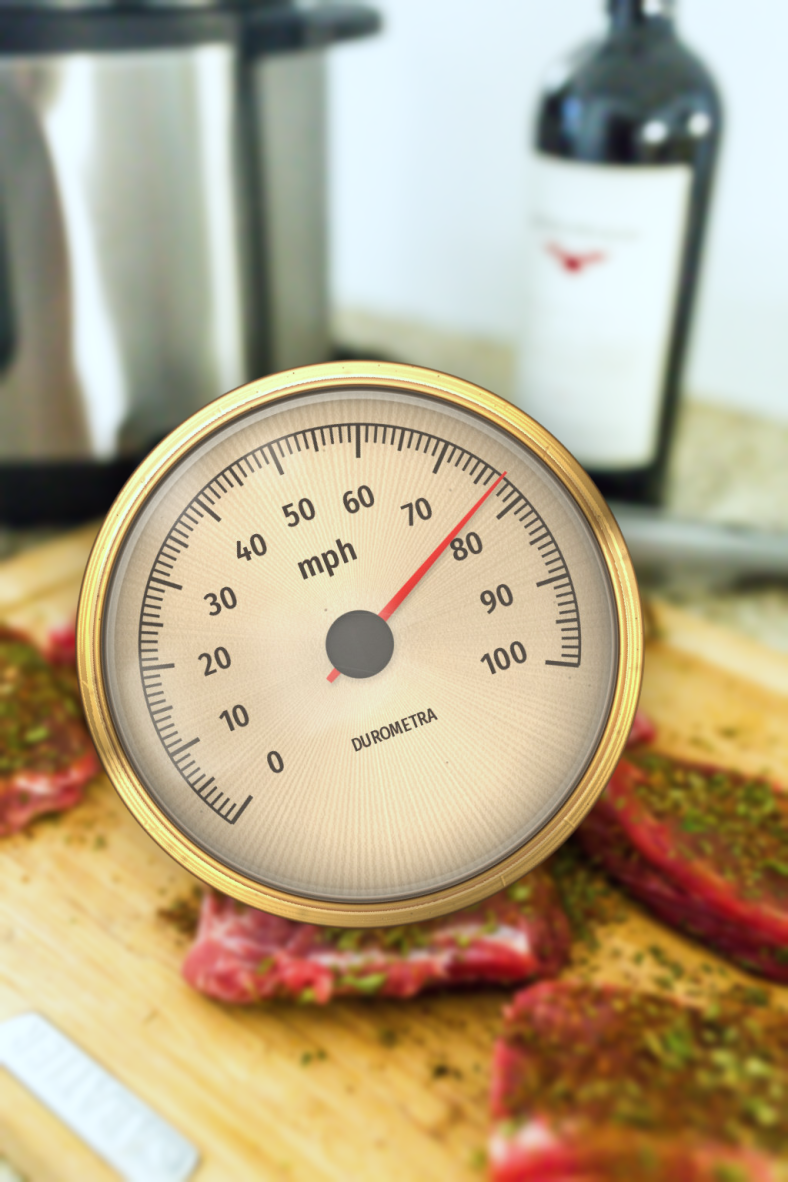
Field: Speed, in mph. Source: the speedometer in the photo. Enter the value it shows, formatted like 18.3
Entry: 77
